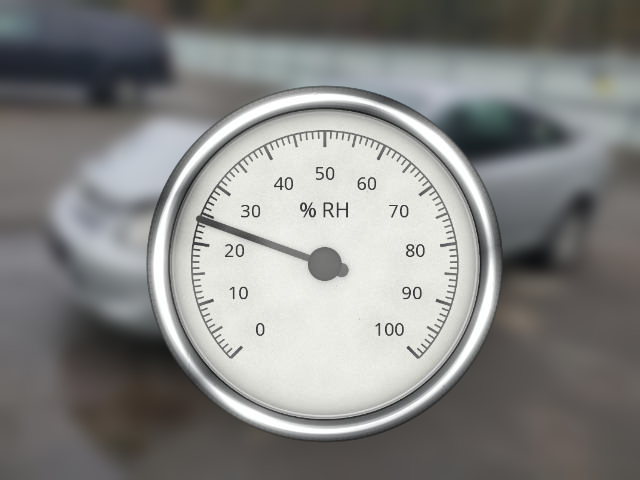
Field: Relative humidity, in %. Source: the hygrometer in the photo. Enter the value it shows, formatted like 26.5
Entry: 24
